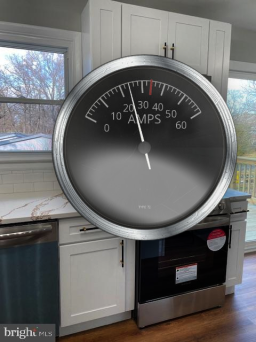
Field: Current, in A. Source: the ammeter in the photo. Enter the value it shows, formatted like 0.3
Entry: 24
